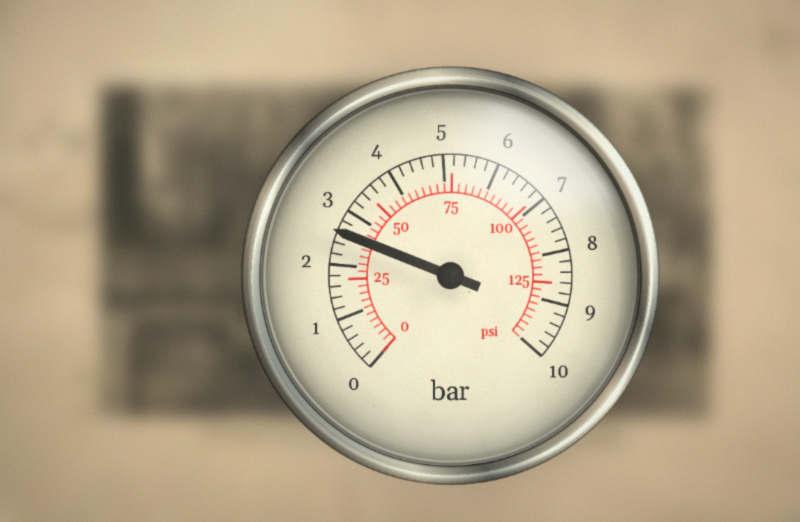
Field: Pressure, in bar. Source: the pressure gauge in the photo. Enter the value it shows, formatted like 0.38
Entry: 2.6
